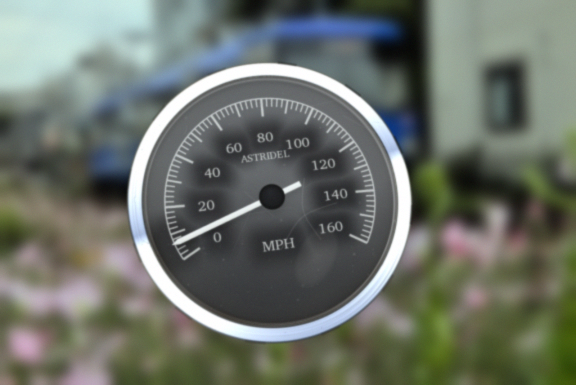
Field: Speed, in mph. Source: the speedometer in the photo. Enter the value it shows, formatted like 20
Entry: 6
